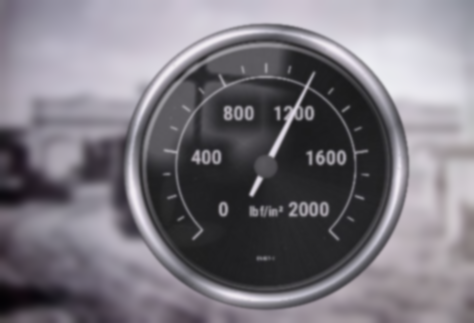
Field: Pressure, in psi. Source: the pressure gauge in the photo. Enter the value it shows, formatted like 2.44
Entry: 1200
